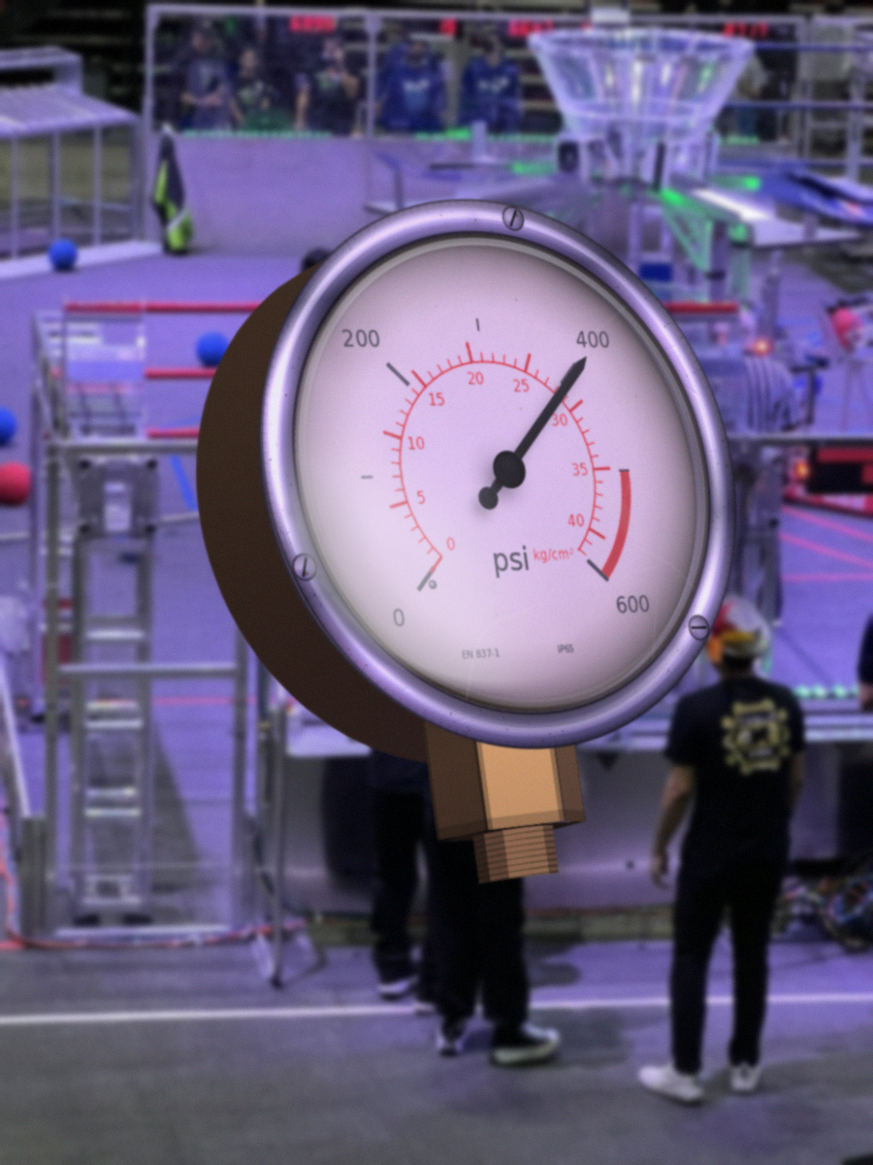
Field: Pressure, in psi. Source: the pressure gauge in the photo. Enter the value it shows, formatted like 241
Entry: 400
